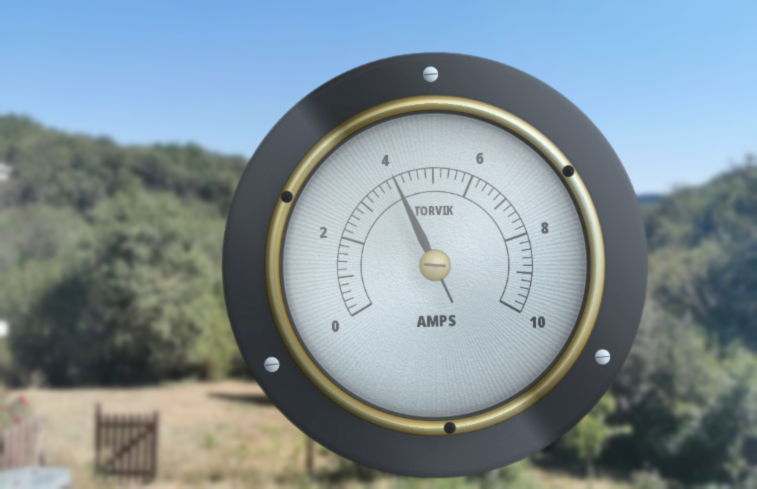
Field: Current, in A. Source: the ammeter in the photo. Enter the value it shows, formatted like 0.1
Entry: 4
